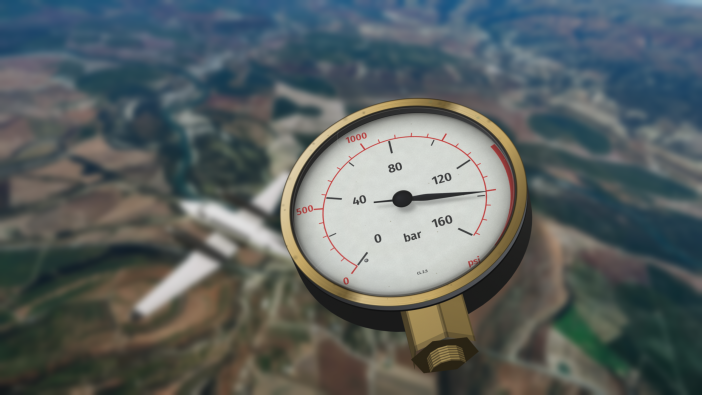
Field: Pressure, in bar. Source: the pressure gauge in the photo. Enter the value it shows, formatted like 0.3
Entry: 140
